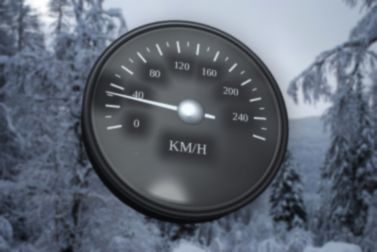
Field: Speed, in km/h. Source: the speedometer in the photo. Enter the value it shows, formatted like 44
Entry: 30
